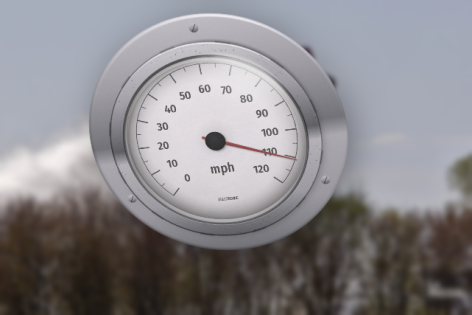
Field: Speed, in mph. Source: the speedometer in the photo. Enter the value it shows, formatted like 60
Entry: 110
